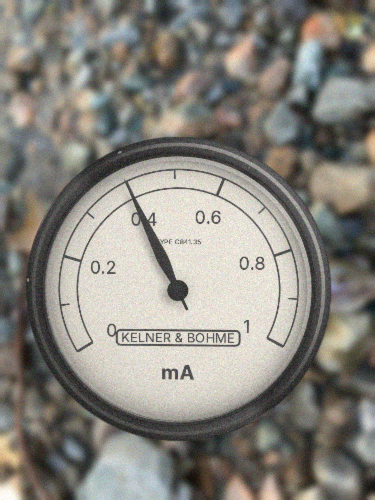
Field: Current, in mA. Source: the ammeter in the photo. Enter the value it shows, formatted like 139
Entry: 0.4
